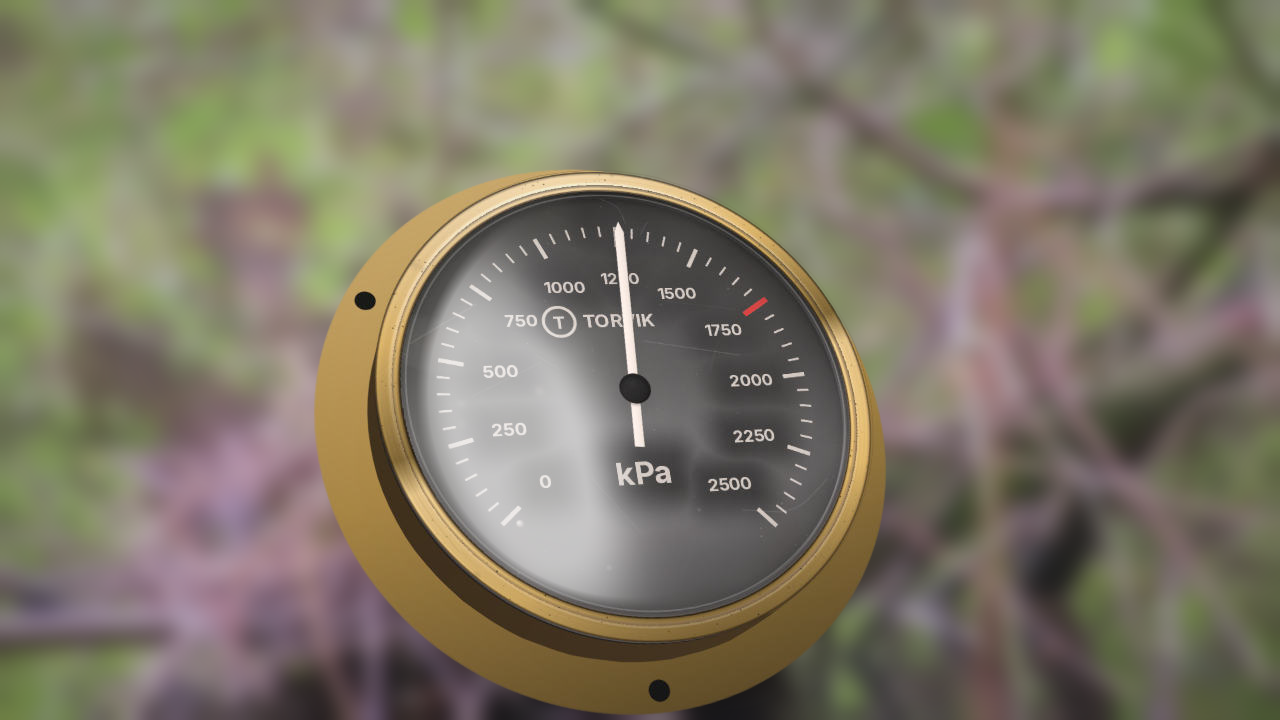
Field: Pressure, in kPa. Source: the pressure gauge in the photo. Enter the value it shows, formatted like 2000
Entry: 1250
